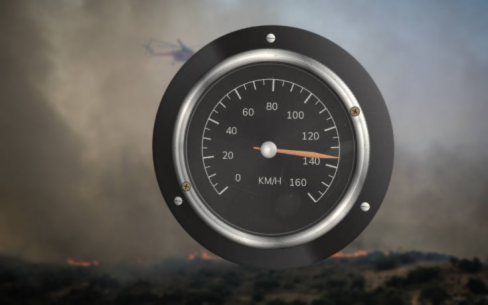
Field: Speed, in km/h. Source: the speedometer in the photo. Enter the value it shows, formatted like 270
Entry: 135
